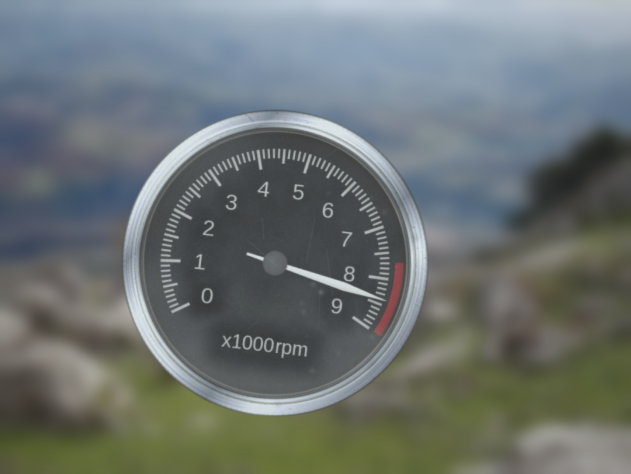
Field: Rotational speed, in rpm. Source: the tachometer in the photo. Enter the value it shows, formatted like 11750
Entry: 8400
